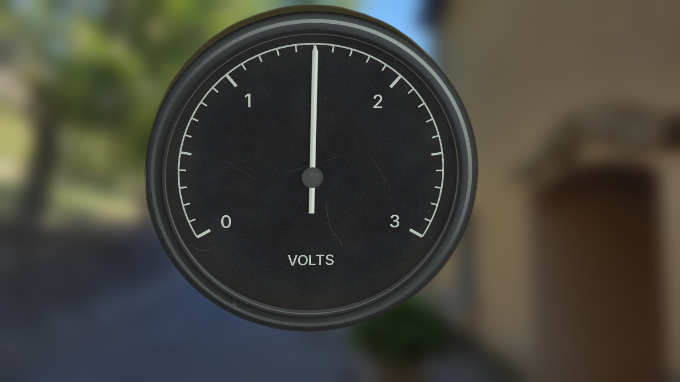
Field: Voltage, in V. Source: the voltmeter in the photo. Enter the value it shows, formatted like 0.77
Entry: 1.5
